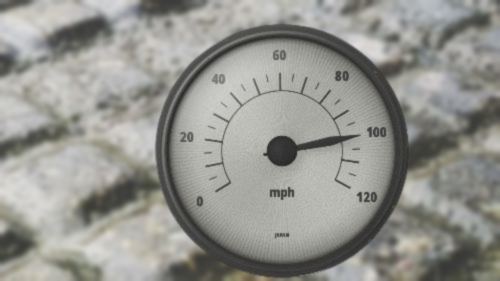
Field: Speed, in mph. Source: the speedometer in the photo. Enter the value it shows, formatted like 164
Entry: 100
